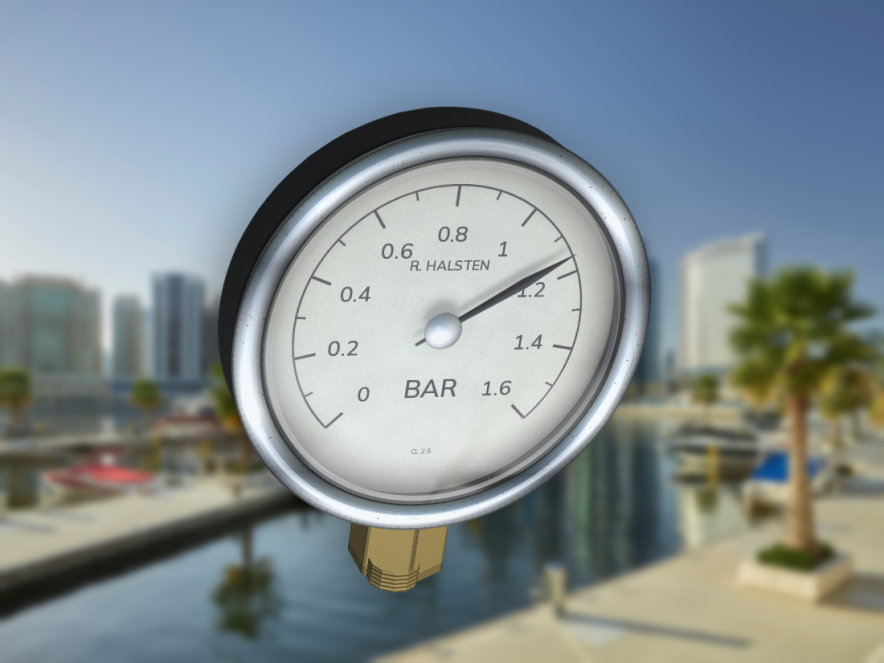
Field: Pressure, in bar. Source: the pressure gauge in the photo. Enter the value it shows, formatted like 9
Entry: 1.15
